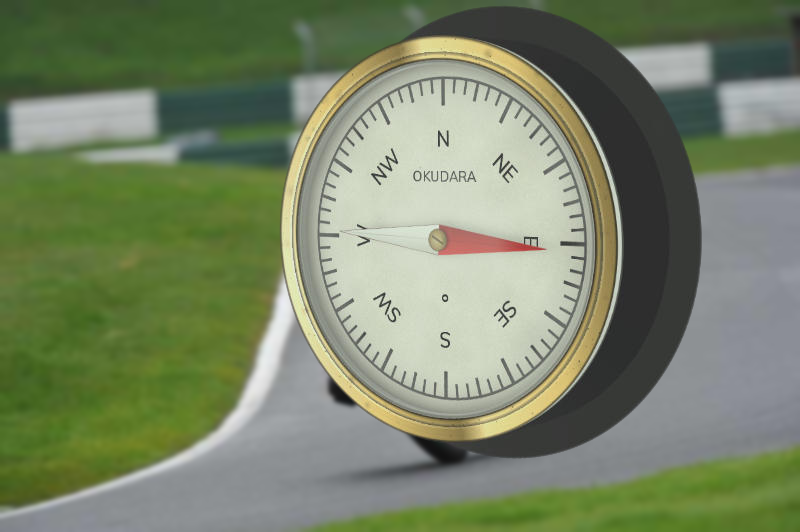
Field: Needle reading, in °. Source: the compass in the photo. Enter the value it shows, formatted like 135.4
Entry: 92.5
